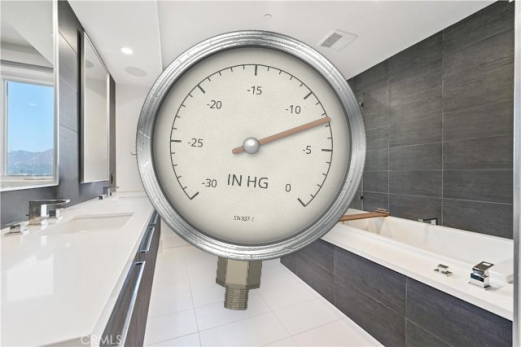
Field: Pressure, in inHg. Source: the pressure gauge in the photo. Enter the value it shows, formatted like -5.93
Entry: -7.5
